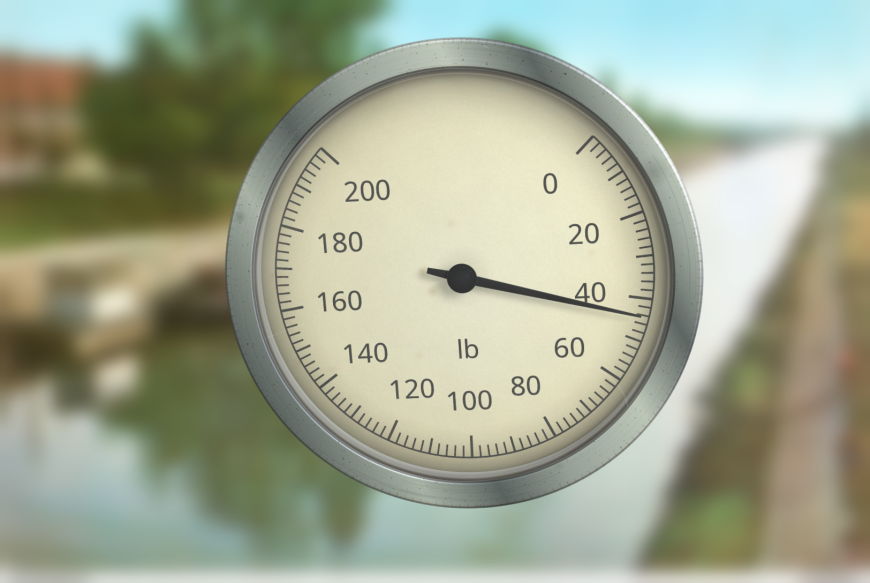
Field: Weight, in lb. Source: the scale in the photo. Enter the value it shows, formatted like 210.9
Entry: 44
